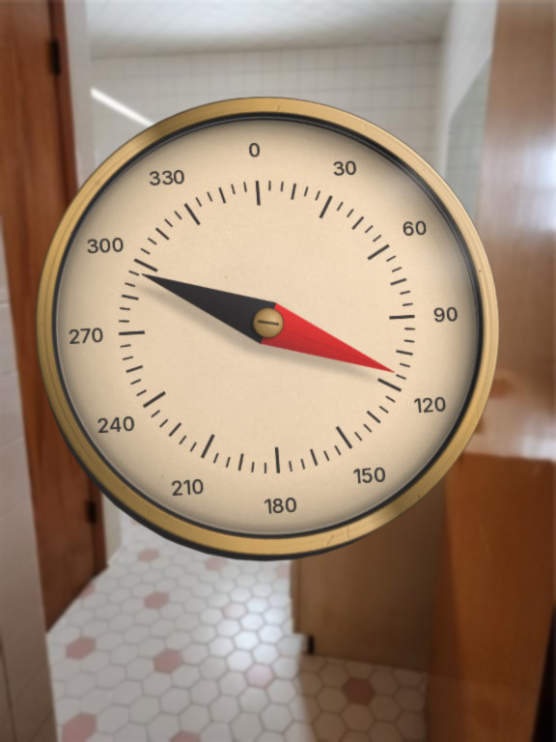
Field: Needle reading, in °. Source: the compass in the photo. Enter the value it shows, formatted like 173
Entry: 115
